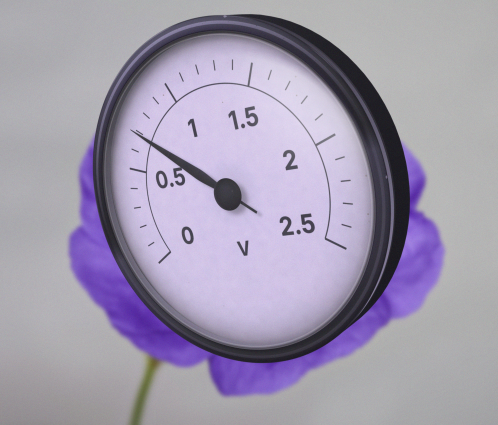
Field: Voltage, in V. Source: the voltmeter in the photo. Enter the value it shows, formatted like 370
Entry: 0.7
